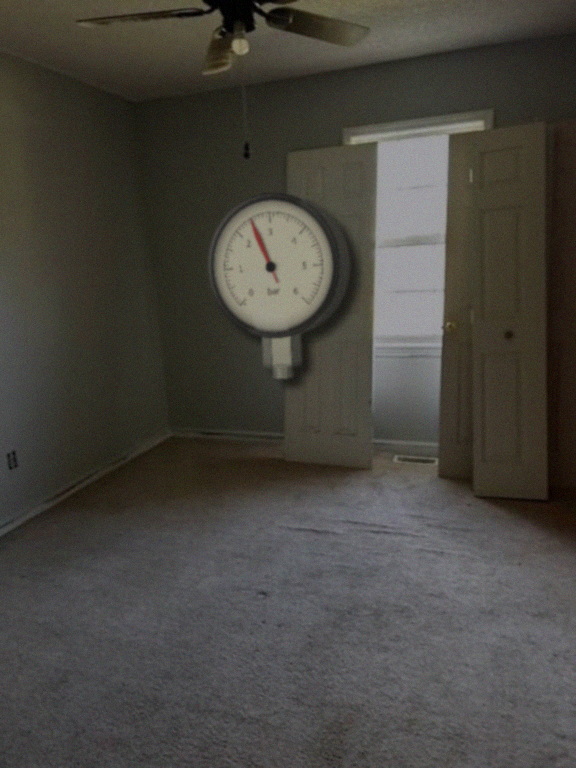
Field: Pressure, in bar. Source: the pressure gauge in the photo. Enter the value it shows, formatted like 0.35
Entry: 2.5
